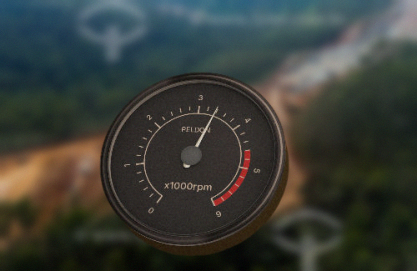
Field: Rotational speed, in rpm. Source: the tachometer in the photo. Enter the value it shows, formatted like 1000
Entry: 3400
